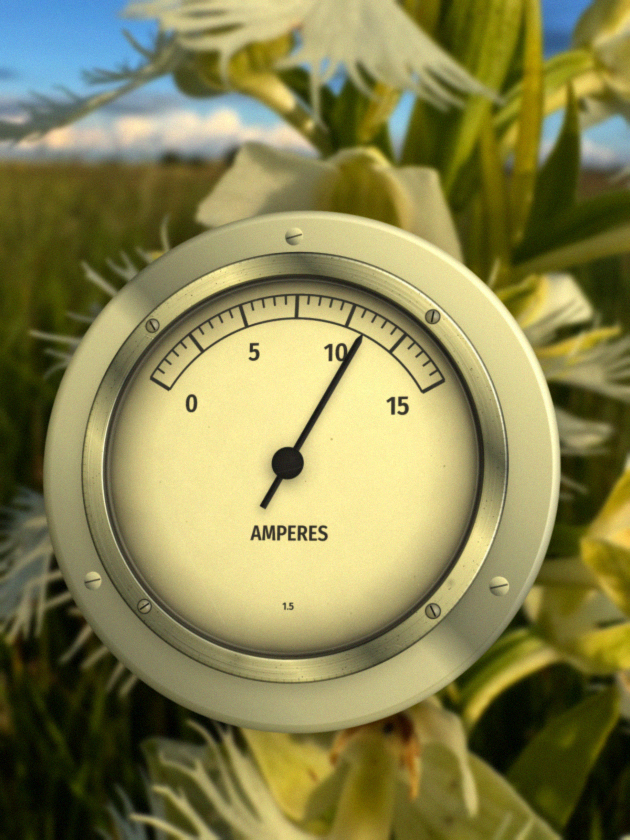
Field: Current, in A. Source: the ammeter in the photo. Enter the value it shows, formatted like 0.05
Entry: 11
